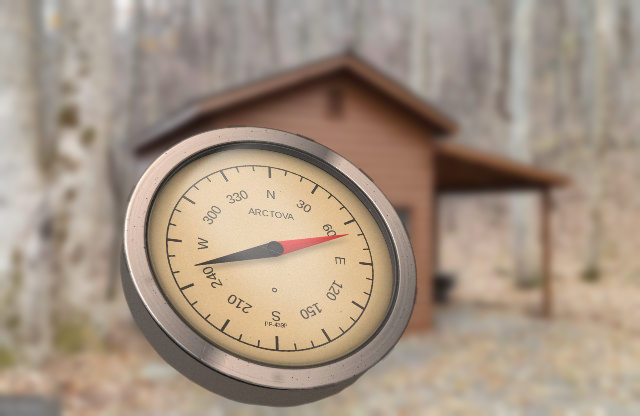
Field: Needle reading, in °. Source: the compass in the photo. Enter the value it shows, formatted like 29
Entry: 70
